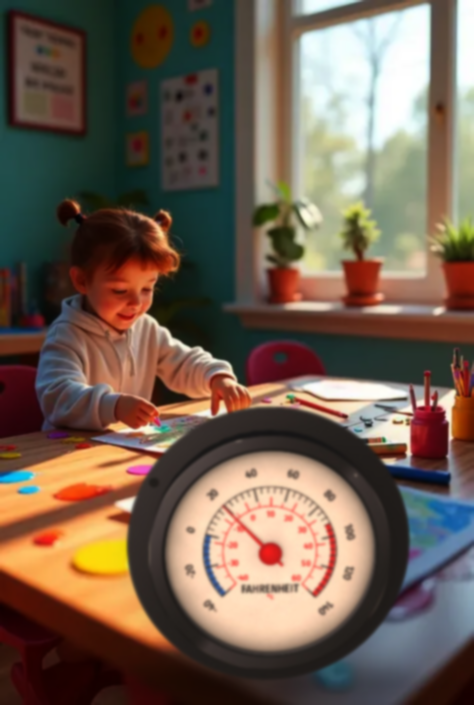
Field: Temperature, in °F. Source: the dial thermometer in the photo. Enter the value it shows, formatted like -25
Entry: 20
